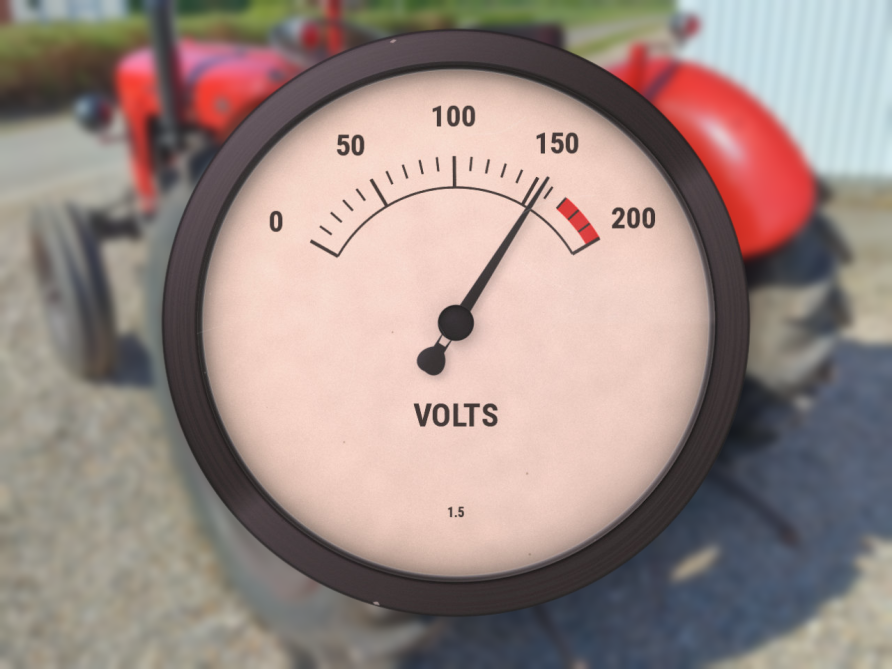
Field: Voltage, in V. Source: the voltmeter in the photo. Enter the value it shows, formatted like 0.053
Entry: 155
